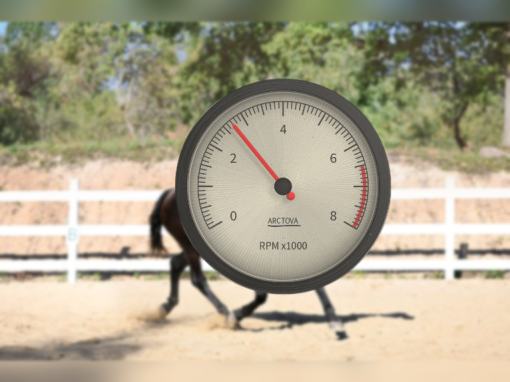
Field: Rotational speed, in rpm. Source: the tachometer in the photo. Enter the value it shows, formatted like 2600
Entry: 2700
